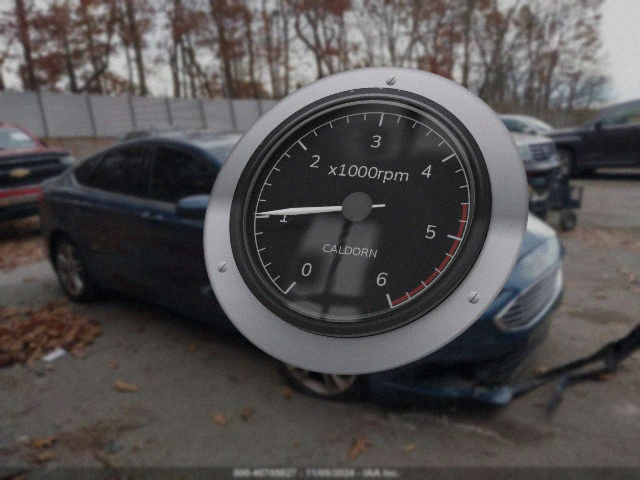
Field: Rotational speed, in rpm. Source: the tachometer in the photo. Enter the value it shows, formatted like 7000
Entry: 1000
